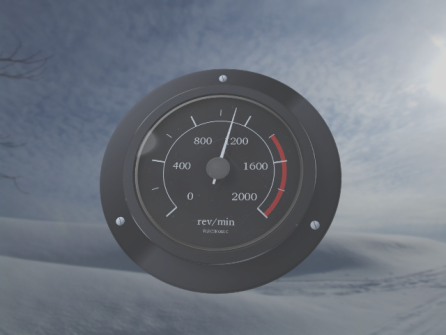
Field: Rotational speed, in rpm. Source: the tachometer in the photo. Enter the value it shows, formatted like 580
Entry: 1100
